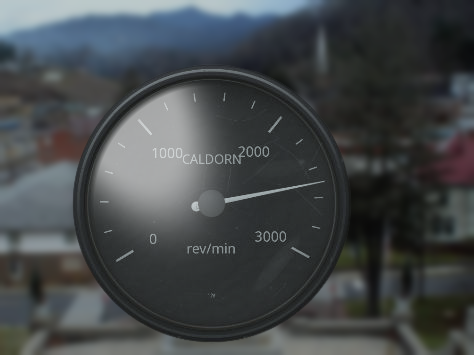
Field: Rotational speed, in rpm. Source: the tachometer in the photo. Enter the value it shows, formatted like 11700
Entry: 2500
